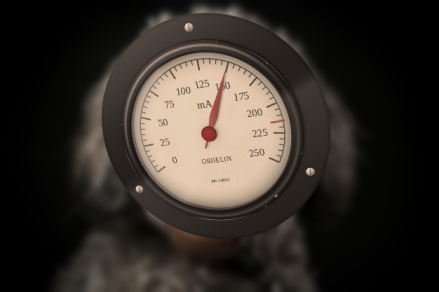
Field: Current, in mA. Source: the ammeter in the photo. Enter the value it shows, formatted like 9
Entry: 150
